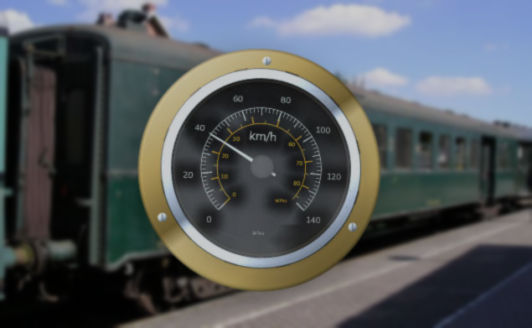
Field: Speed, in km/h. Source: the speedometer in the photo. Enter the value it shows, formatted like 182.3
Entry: 40
